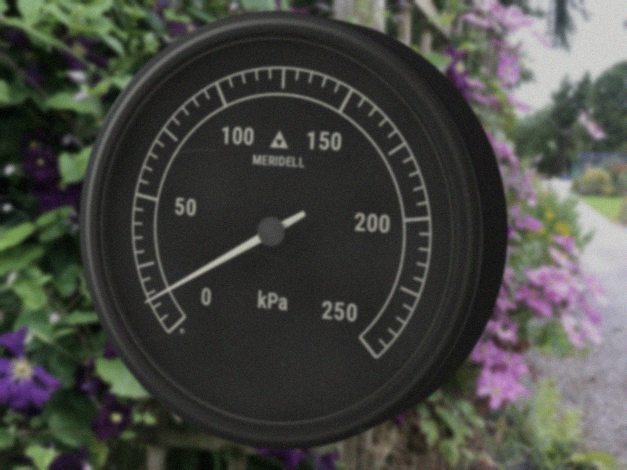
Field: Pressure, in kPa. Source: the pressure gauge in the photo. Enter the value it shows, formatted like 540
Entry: 12.5
